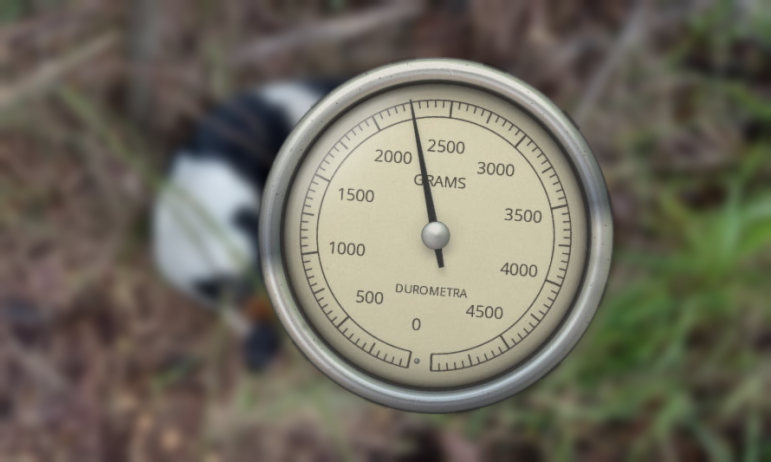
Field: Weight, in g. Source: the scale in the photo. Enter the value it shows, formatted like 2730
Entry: 2250
